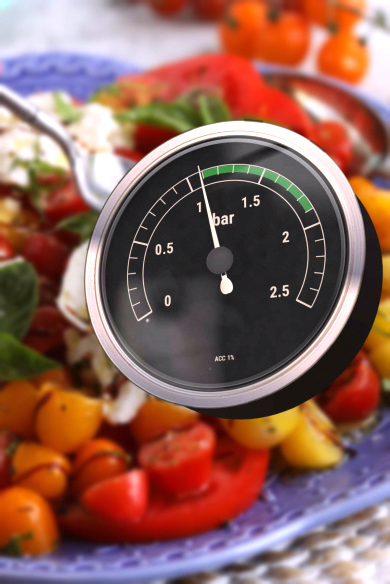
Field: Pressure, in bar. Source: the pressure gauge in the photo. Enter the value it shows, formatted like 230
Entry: 1.1
